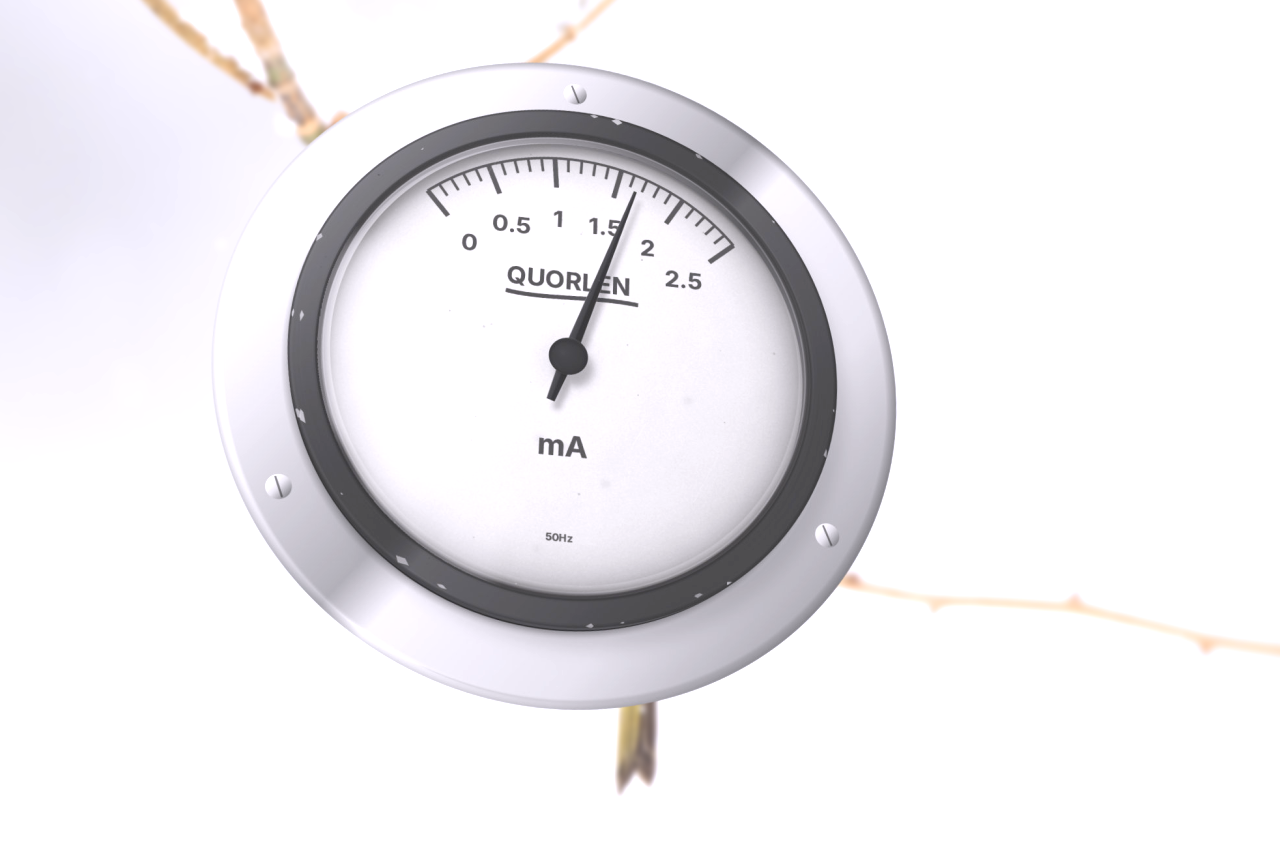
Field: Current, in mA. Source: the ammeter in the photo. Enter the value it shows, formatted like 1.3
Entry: 1.65
